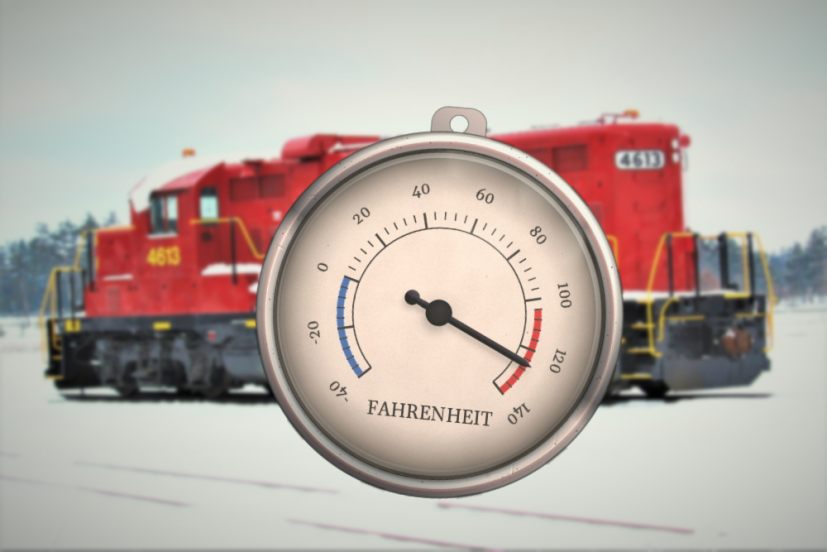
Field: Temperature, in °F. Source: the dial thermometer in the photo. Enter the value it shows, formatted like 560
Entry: 126
